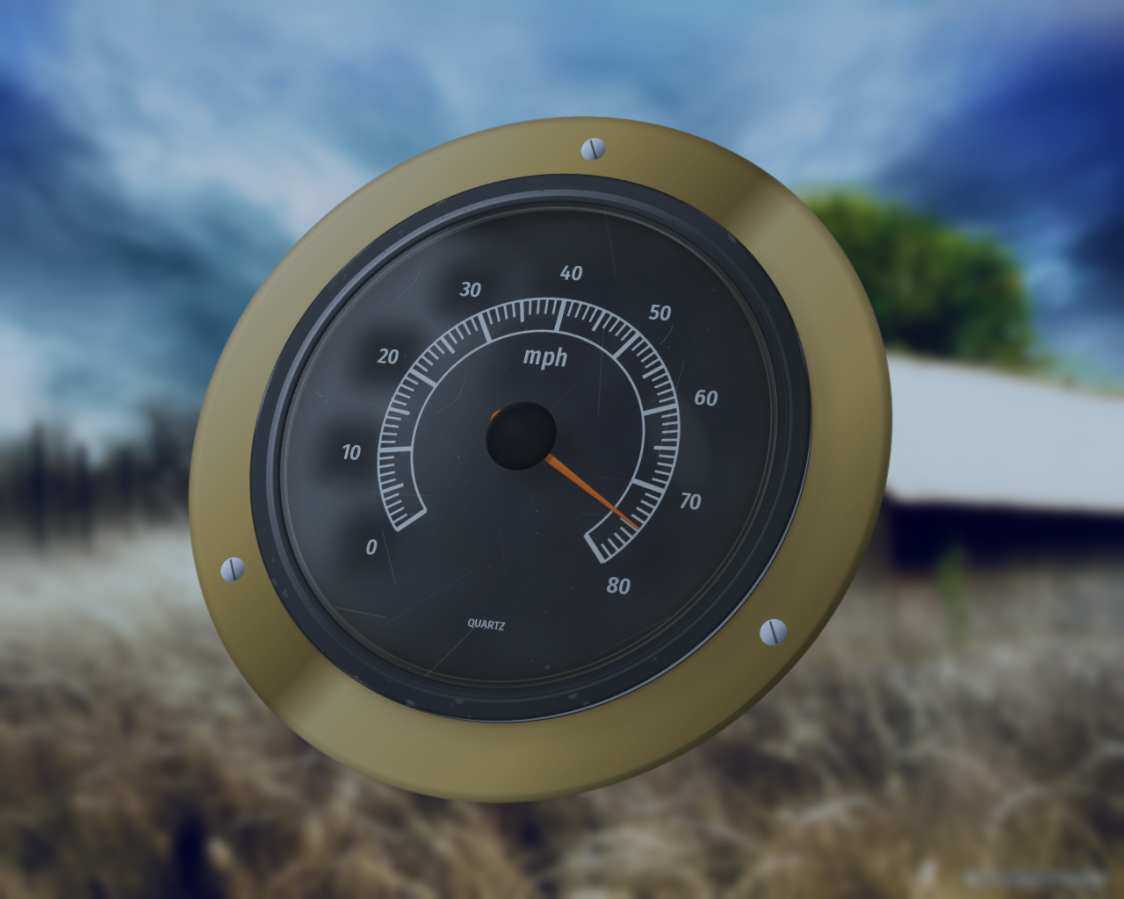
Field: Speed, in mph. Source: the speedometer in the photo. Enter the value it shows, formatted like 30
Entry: 75
